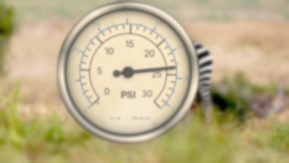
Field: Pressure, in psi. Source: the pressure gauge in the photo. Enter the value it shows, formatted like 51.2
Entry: 24
